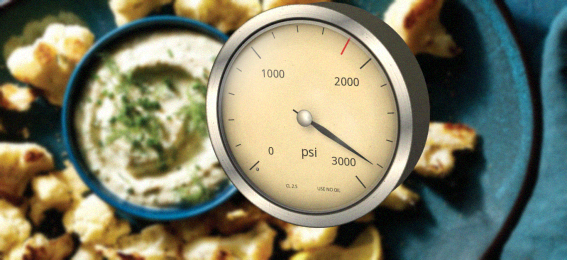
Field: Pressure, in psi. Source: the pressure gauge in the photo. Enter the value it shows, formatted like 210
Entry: 2800
